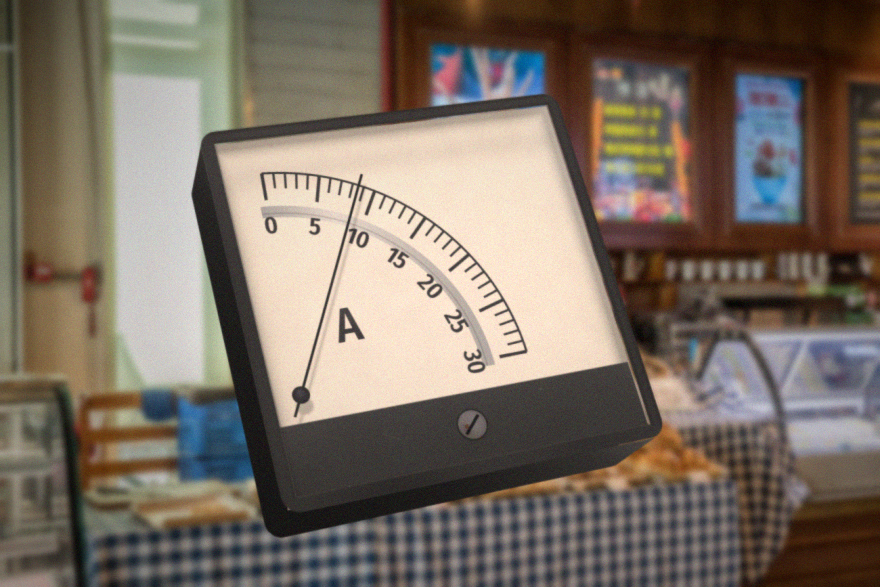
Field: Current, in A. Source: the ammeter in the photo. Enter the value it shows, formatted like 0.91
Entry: 8.5
